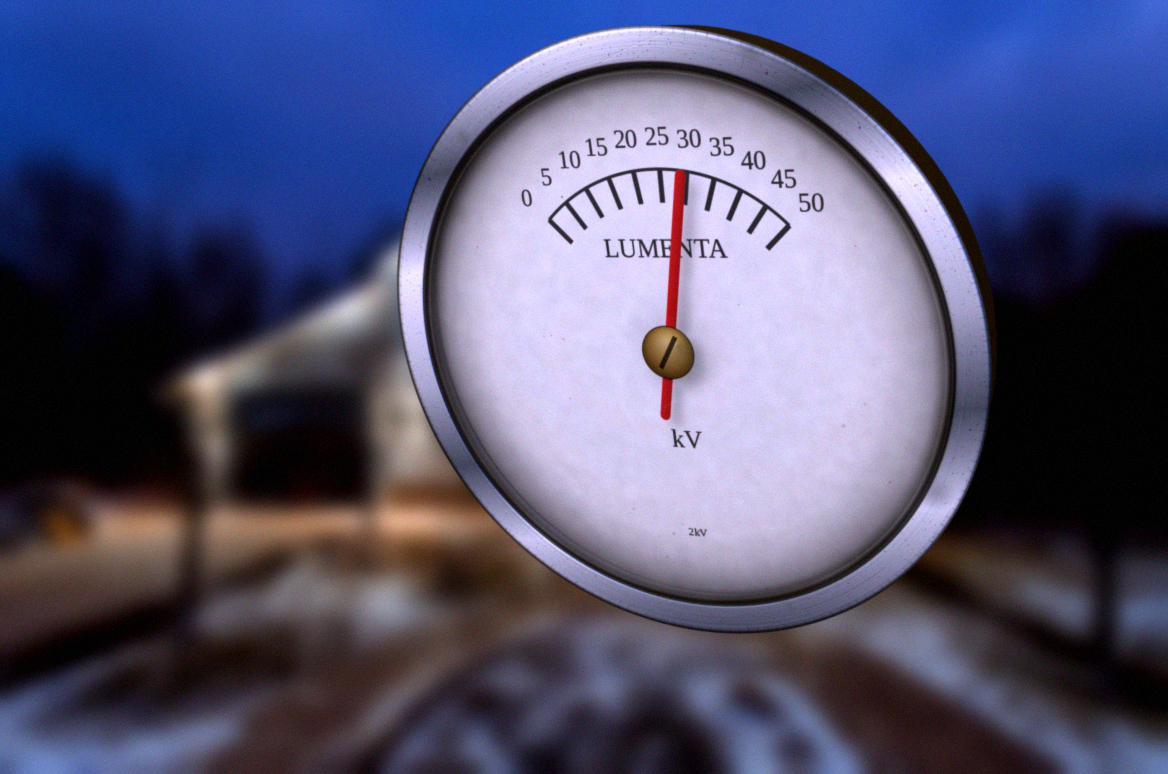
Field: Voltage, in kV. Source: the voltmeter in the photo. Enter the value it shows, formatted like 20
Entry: 30
